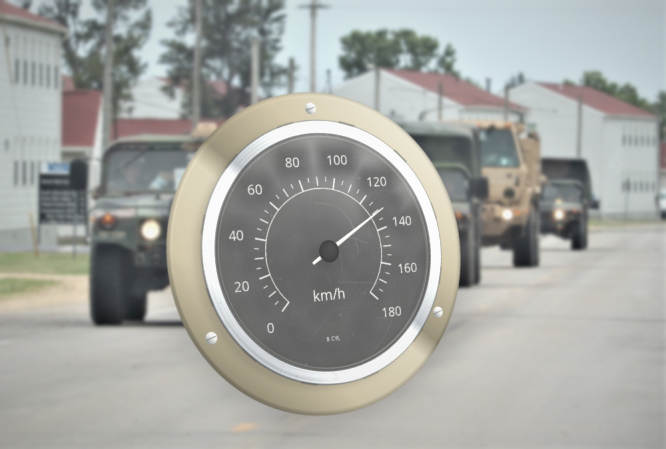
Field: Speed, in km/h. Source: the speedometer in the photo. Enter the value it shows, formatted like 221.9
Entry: 130
